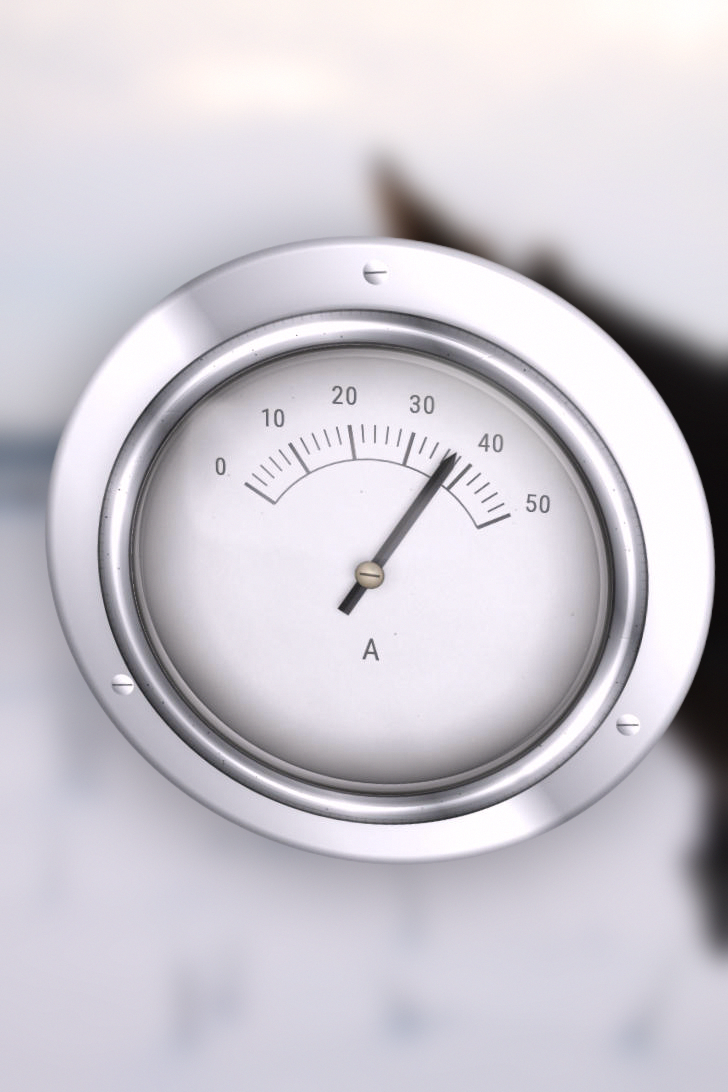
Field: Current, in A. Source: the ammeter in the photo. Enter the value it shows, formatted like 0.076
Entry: 37
